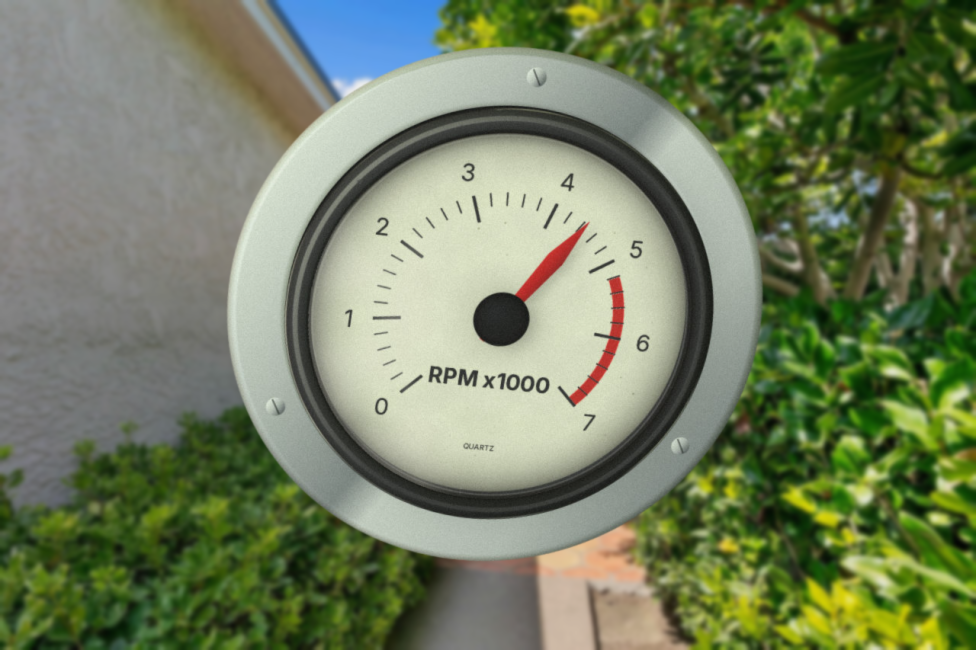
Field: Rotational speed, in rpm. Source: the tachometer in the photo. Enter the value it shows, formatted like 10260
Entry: 4400
